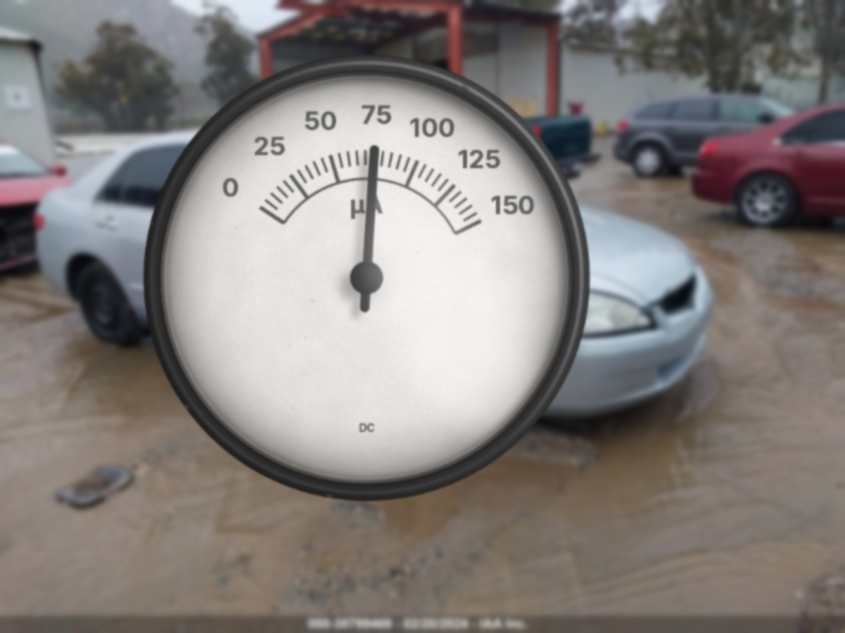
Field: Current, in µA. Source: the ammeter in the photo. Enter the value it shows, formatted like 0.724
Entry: 75
